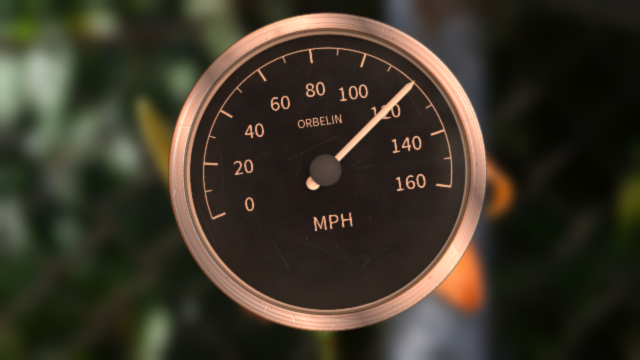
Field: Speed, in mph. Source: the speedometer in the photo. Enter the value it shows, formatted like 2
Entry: 120
